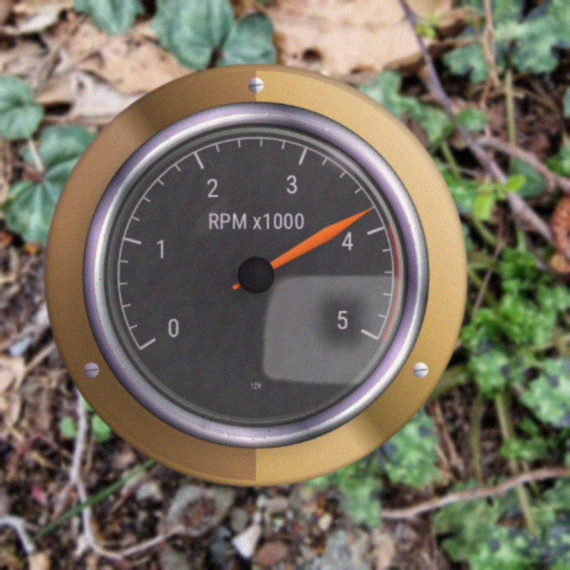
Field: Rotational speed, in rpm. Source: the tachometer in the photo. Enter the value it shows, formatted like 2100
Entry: 3800
